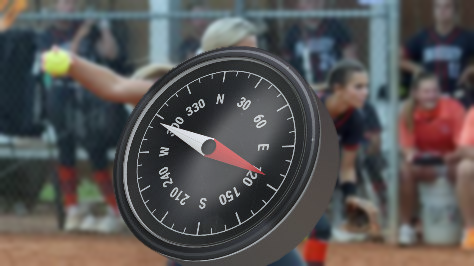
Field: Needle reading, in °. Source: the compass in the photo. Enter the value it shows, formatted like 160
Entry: 115
